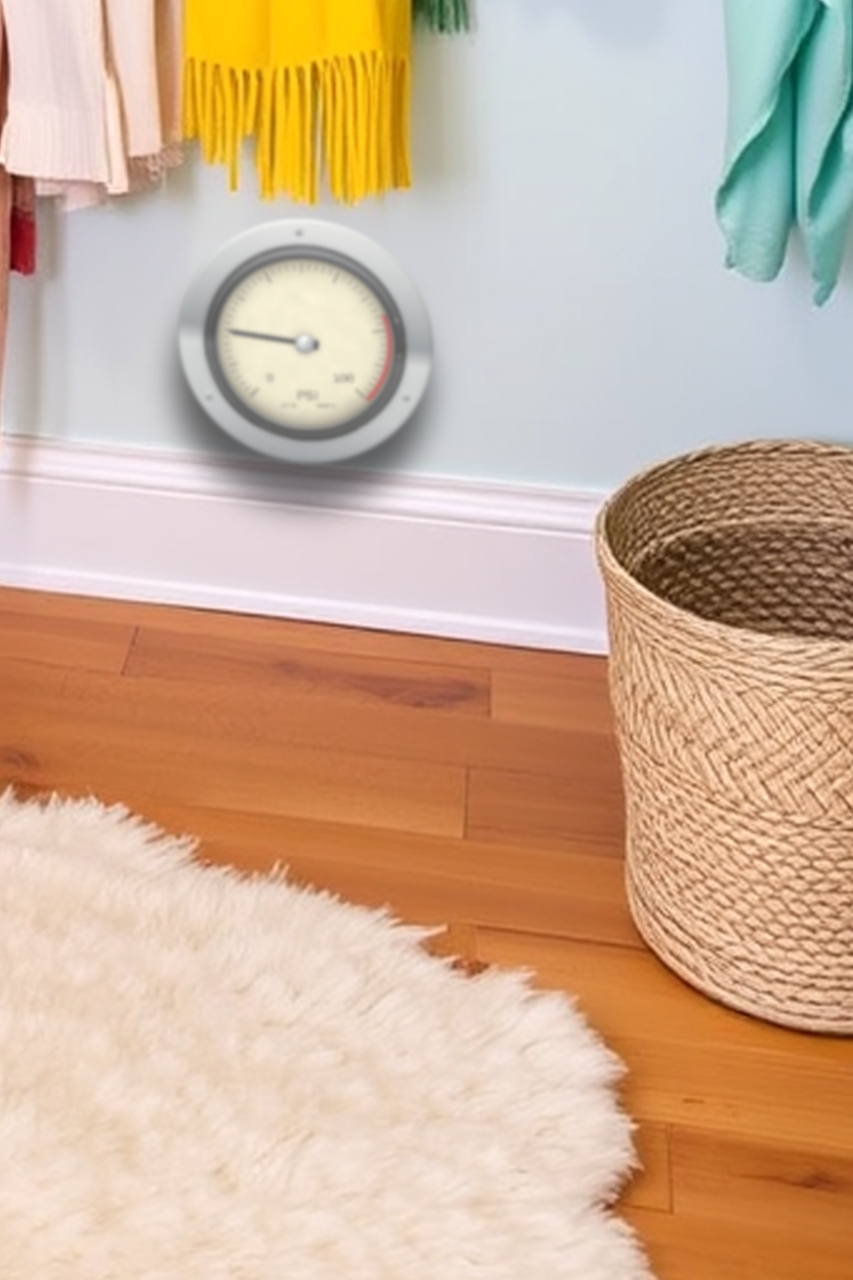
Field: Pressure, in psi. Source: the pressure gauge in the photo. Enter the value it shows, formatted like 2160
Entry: 20
